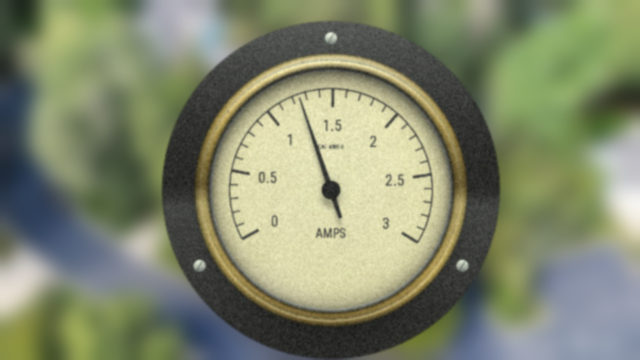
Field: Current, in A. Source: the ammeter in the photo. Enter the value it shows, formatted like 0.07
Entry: 1.25
